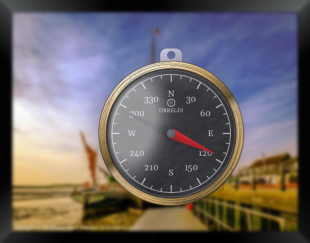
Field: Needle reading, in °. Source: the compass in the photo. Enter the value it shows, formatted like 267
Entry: 115
